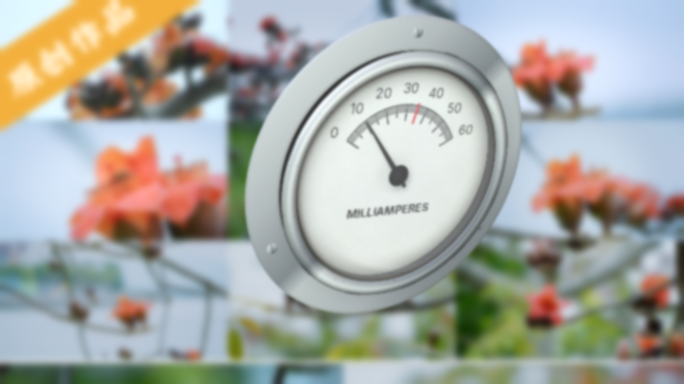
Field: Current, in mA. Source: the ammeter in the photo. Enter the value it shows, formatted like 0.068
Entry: 10
